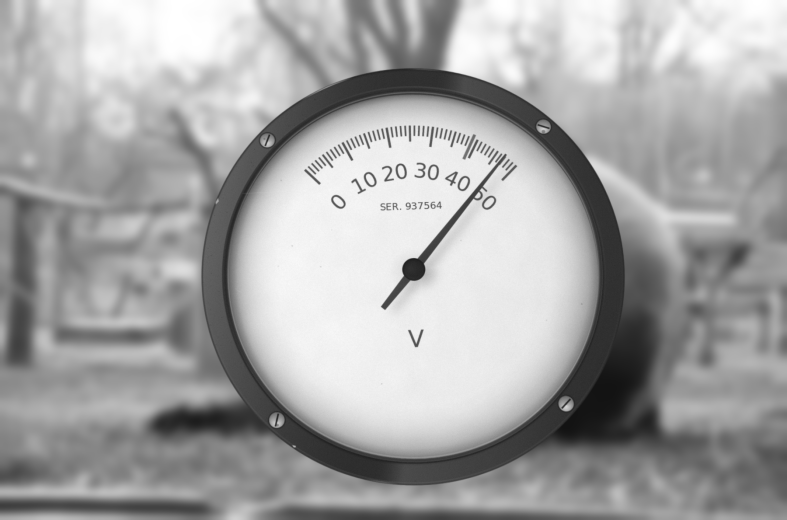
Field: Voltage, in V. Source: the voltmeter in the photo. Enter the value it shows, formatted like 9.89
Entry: 47
